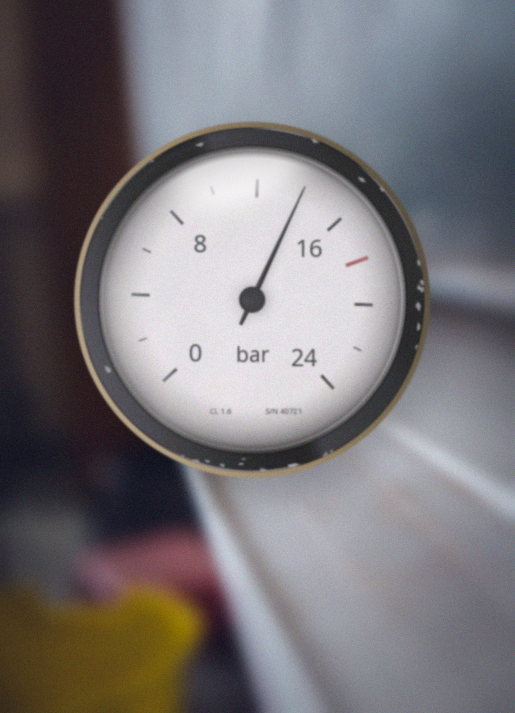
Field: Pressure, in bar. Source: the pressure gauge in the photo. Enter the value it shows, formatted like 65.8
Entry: 14
